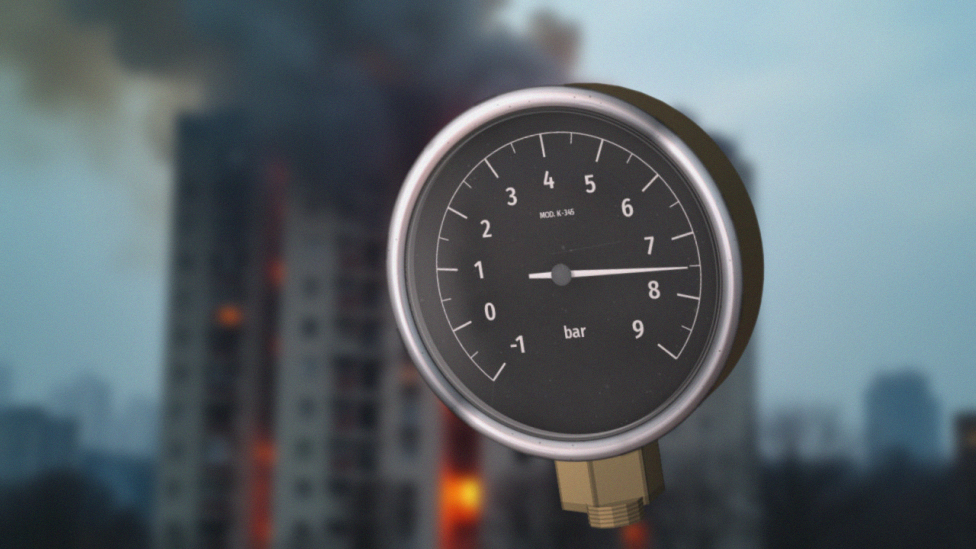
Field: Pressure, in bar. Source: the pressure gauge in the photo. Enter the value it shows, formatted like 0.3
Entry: 7.5
